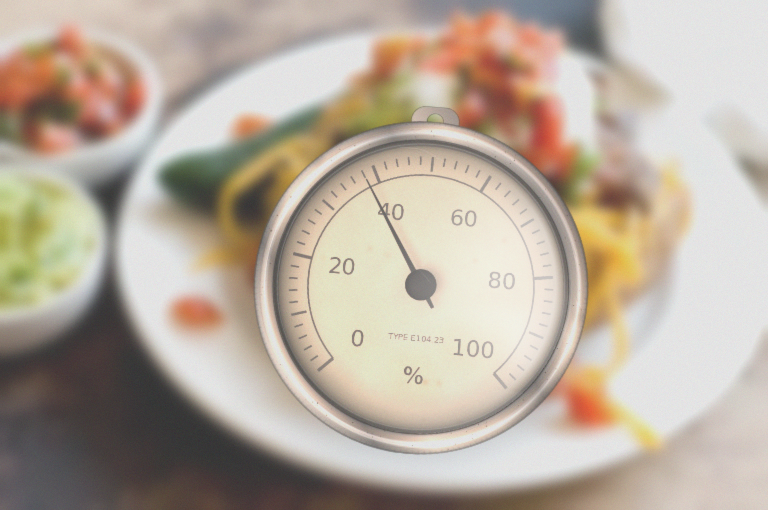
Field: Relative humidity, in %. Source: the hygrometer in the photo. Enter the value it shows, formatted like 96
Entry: 38
